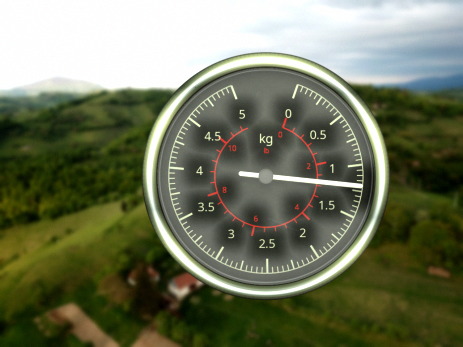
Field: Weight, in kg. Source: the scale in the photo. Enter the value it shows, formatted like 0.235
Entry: 1.2
